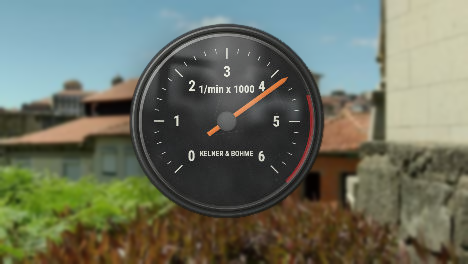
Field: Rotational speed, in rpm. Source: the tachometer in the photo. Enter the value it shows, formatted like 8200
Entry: 4200
